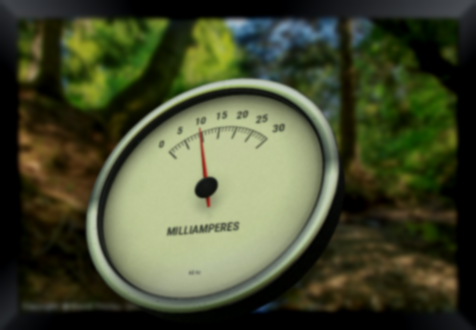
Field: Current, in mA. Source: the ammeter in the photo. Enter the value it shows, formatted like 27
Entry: 10
